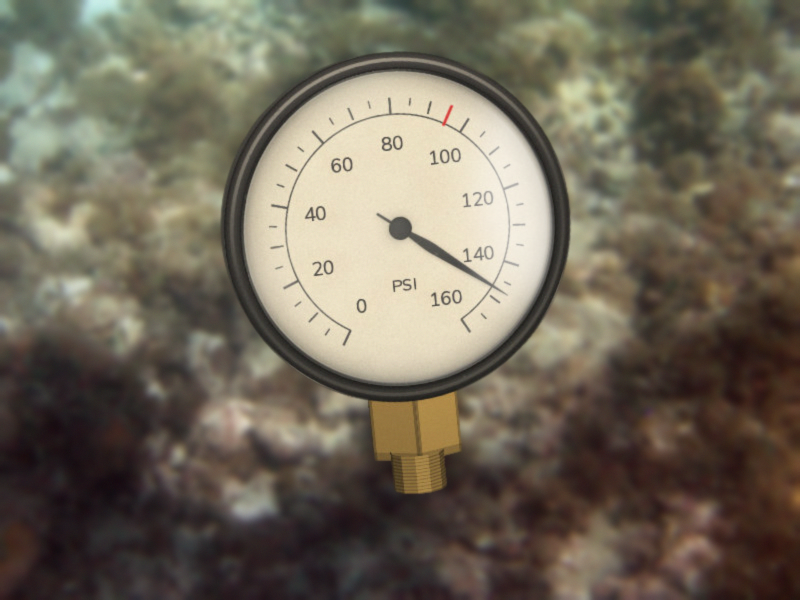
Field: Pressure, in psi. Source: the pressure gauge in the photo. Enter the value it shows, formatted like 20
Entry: 147.5
